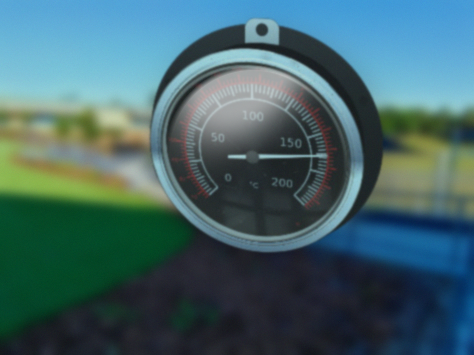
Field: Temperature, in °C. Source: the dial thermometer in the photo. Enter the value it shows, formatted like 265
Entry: 162.5
